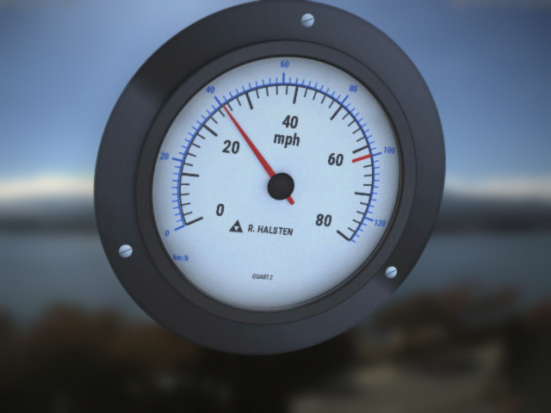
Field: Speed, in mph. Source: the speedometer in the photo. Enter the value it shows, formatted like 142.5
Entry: 25
